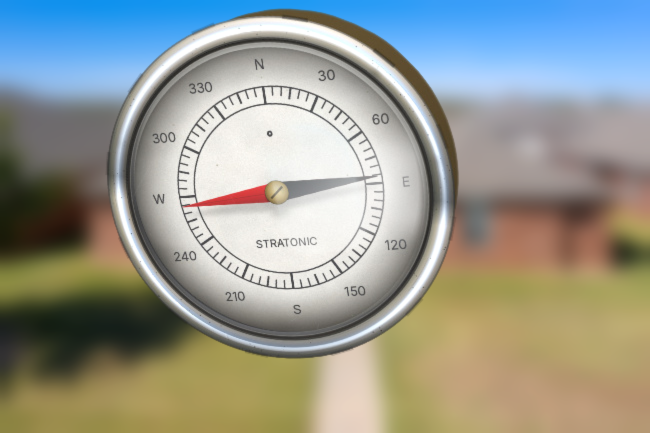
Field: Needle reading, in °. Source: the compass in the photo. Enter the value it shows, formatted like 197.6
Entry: 265
